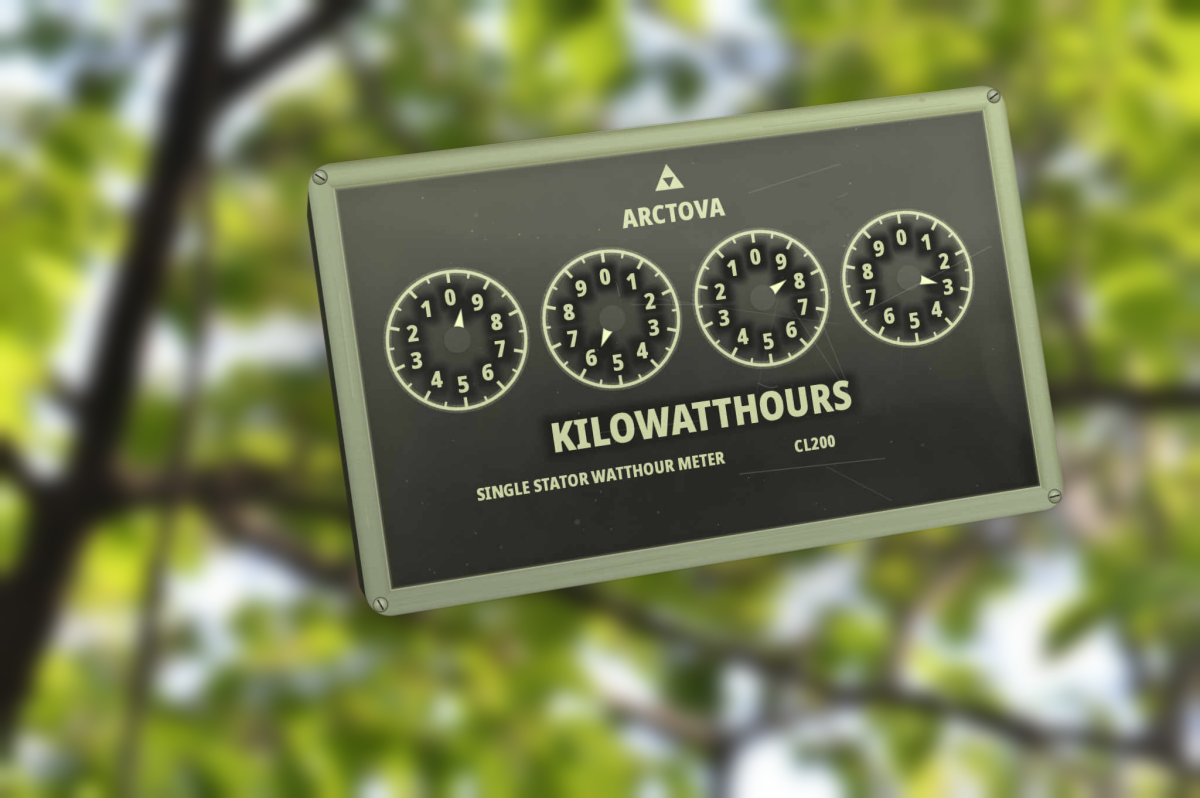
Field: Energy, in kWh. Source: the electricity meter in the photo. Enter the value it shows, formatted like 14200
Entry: 9583
